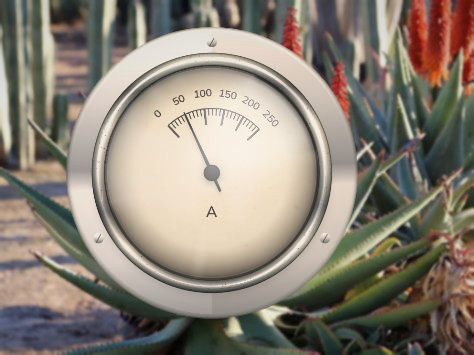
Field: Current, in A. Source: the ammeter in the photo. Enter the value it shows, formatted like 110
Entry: 50
